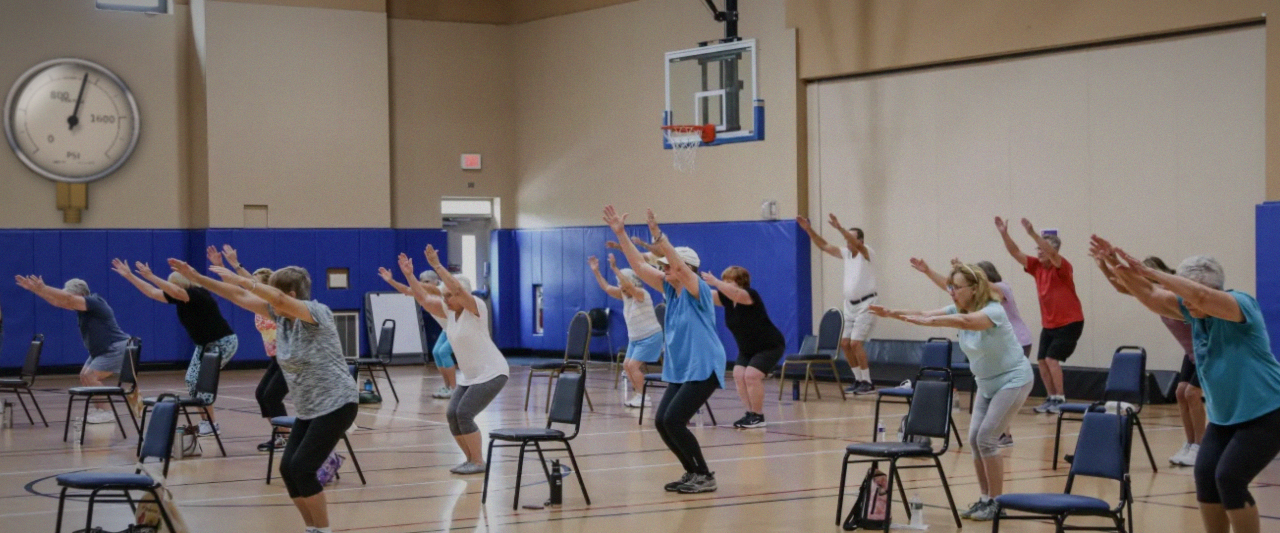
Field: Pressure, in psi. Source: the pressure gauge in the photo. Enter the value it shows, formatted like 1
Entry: 1100
